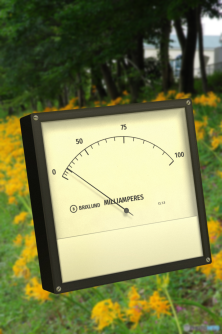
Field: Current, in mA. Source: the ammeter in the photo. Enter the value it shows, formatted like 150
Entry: 25
